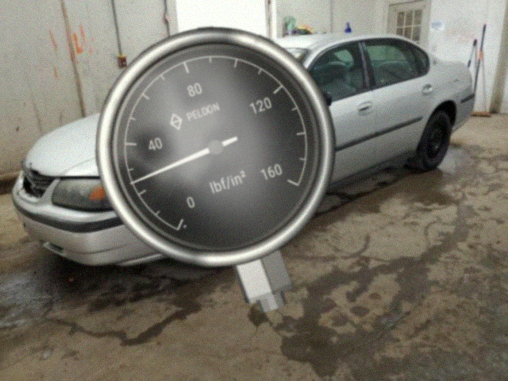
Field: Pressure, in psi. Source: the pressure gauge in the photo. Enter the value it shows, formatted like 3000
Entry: 25
